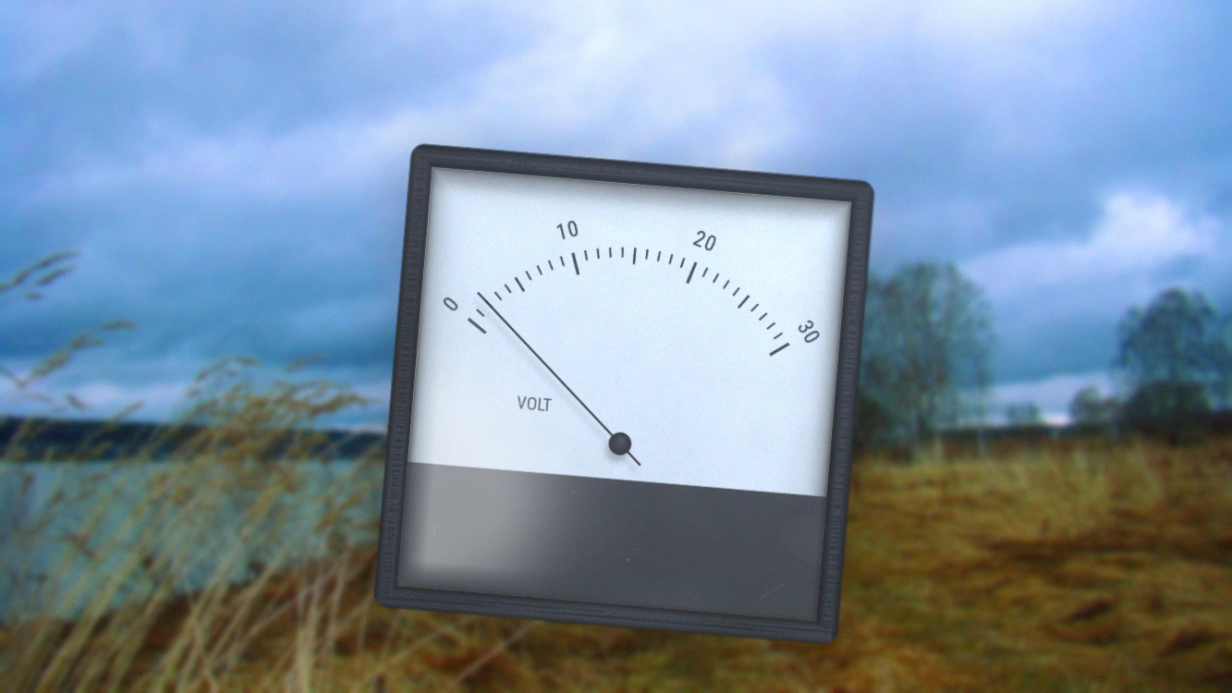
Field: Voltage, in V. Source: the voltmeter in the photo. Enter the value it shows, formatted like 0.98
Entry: 2
